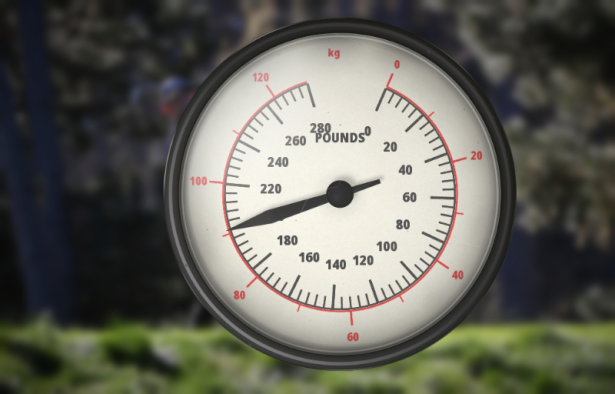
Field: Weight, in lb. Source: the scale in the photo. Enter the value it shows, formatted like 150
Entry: 200
